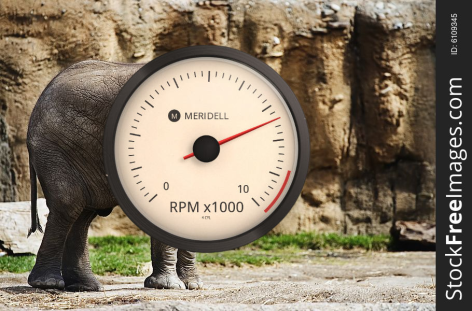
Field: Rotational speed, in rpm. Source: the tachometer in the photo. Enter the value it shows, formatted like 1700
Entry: 7400
